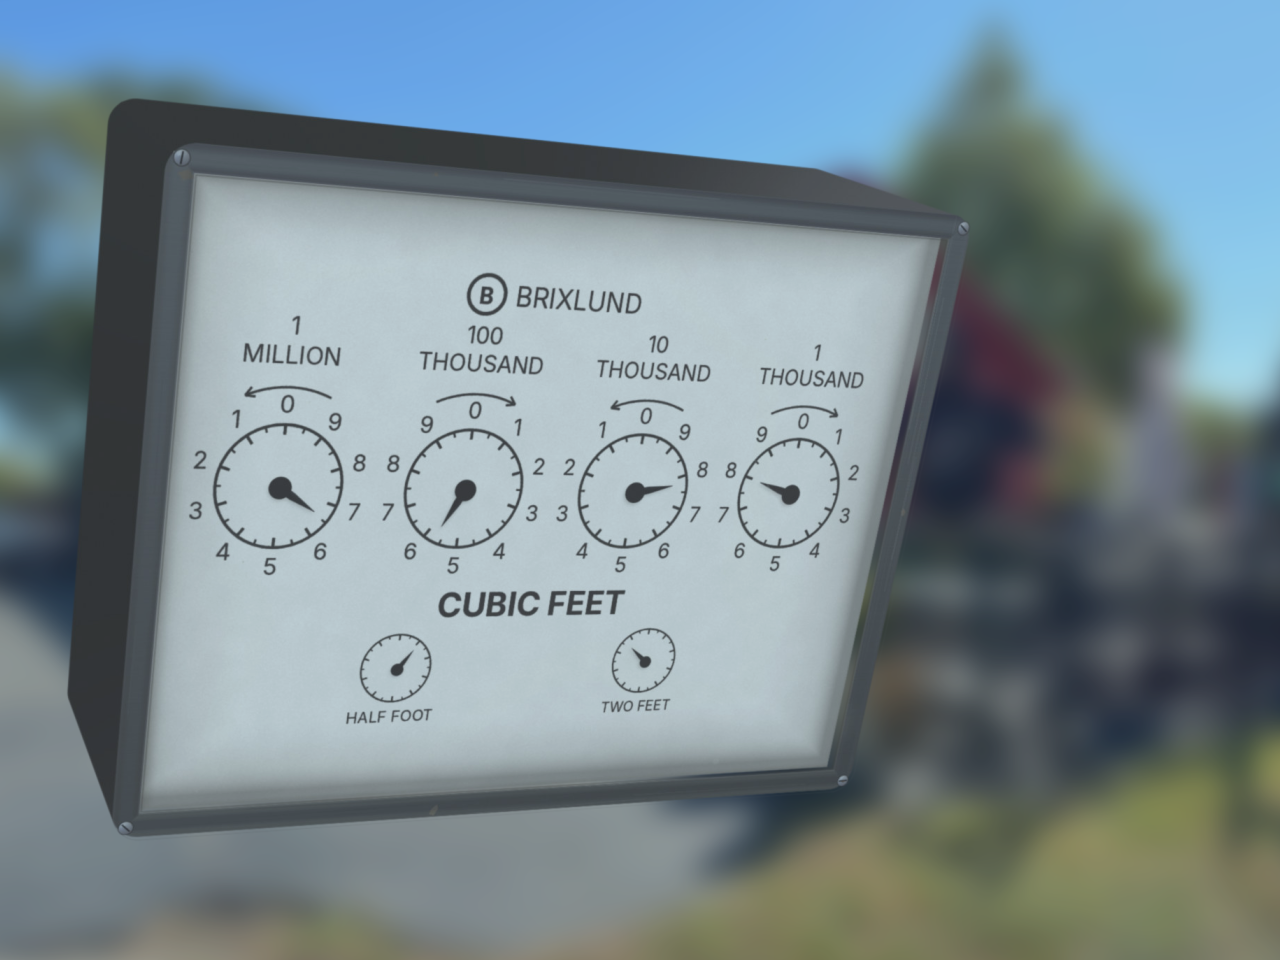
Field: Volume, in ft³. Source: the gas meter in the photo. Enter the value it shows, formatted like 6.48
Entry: 657800
